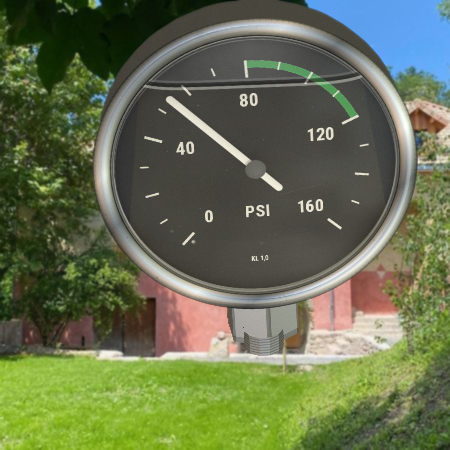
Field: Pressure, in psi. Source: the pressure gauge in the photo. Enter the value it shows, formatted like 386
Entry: 55
